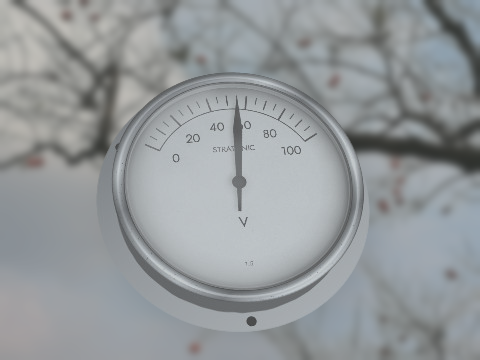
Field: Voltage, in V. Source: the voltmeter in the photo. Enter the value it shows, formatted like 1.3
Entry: 55
